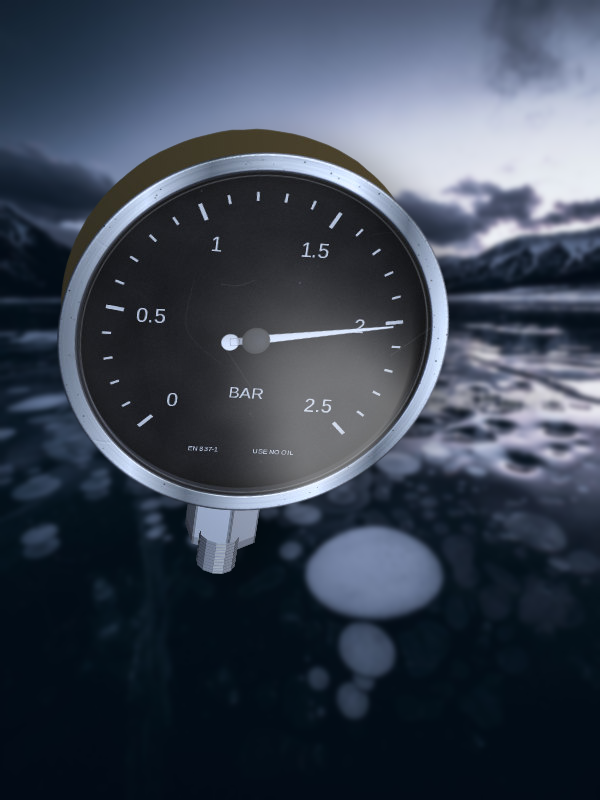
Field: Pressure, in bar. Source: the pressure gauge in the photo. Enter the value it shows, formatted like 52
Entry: 2
